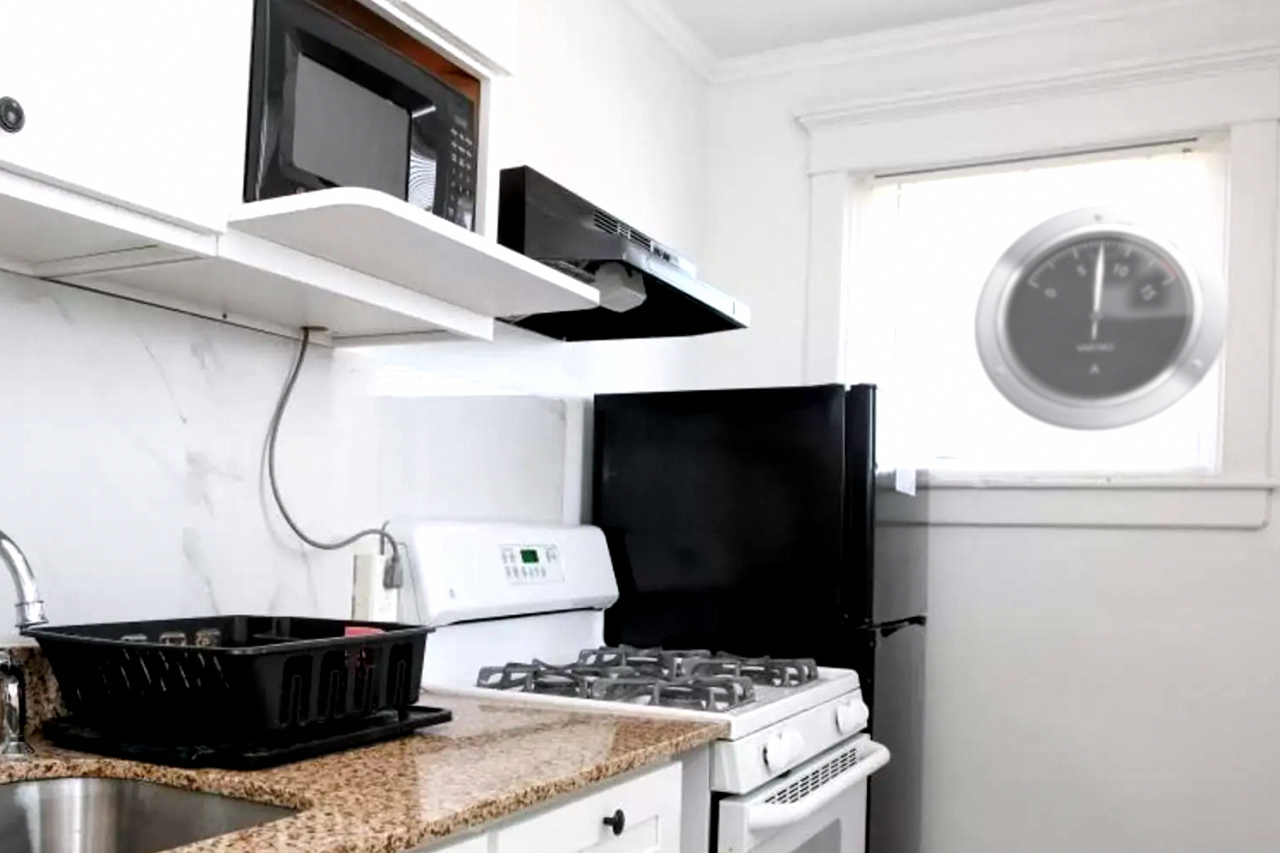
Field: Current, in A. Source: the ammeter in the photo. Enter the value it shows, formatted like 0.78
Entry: 7.5
